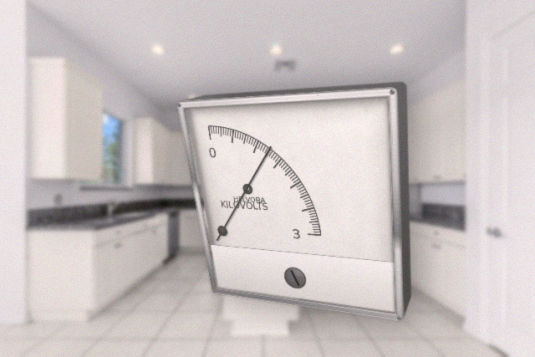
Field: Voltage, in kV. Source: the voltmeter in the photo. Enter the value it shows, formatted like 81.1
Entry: 1.25
